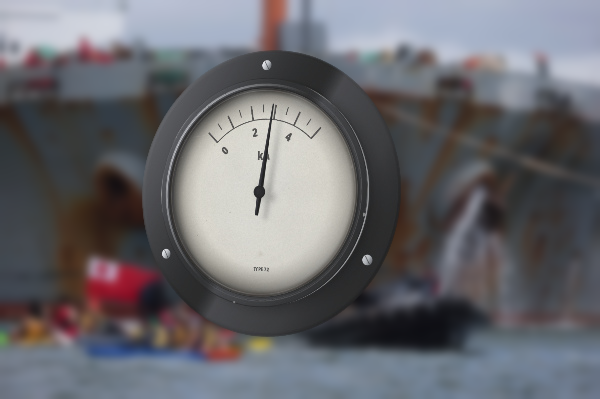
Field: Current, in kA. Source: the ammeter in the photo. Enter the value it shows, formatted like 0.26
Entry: 3
